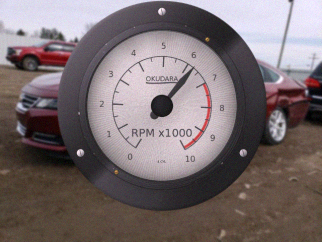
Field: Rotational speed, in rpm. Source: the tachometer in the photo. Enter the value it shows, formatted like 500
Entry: 6250
